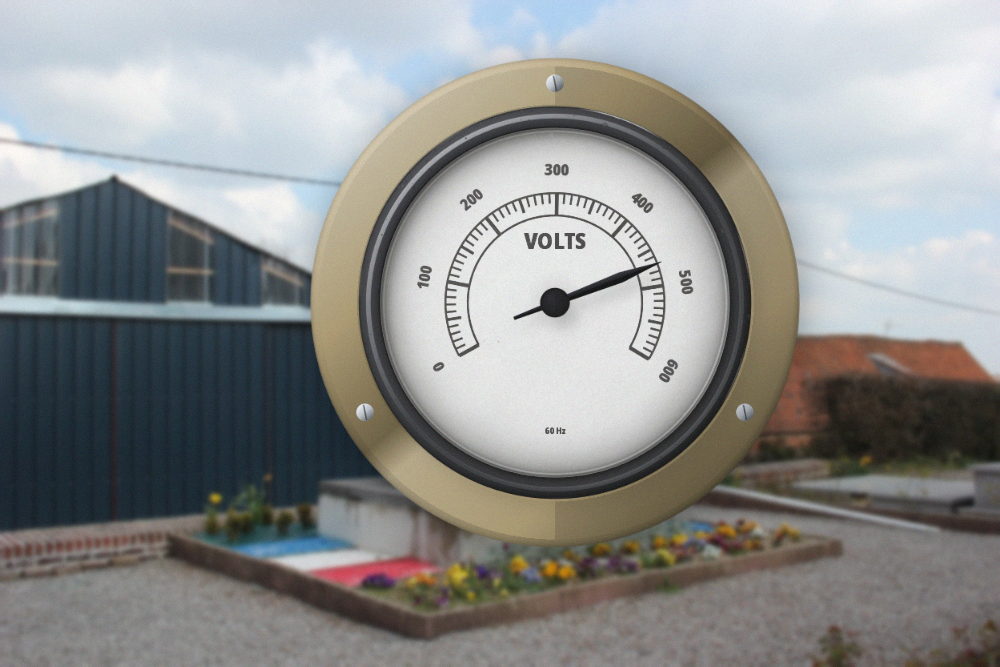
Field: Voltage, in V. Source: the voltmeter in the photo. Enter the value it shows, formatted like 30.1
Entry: 470
